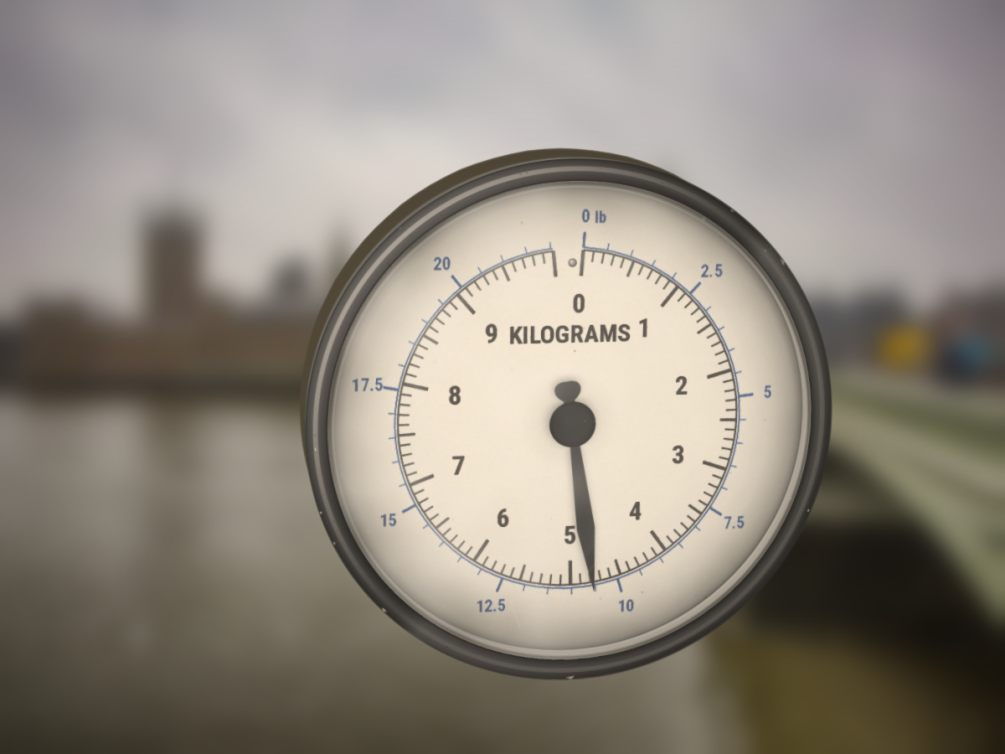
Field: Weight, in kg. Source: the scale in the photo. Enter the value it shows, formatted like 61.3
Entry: 4.8
